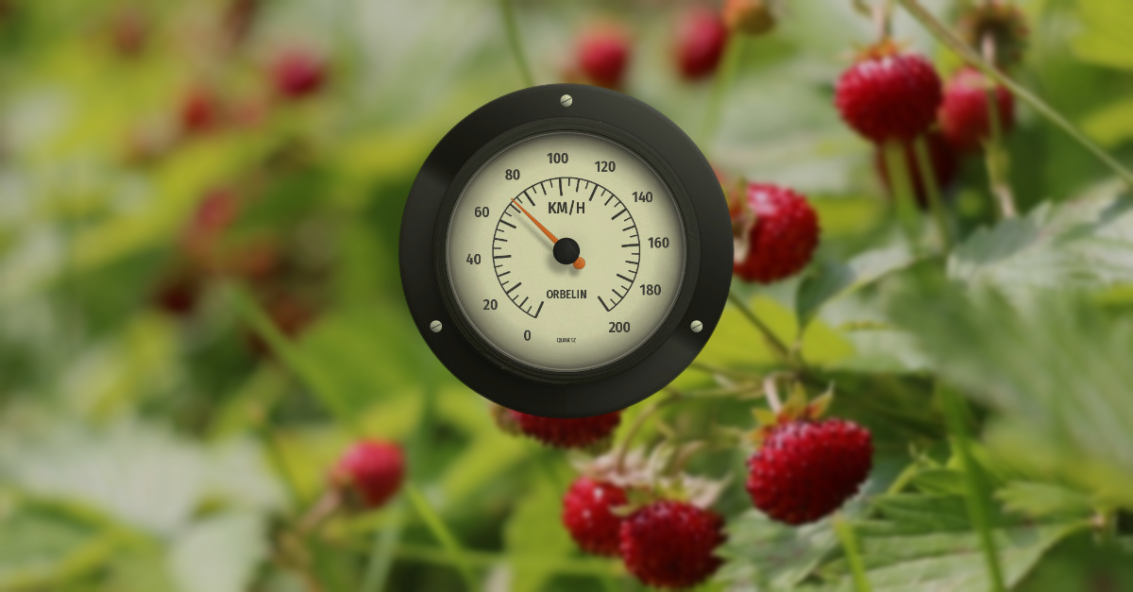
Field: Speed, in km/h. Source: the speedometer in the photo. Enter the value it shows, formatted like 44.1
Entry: 72.5
